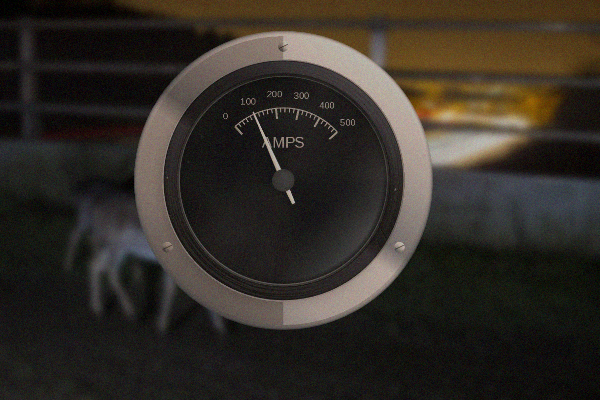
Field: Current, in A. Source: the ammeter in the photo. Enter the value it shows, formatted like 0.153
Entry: 100
